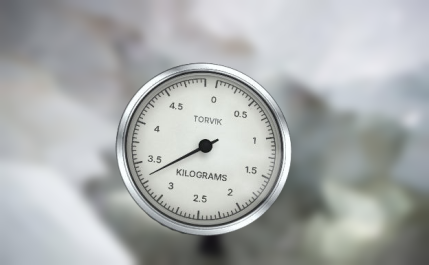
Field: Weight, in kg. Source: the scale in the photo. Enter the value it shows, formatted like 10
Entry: 3.3
